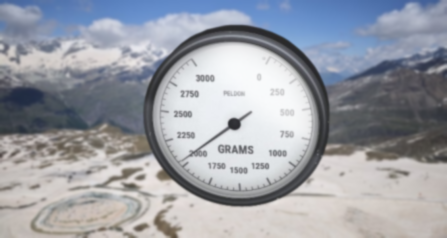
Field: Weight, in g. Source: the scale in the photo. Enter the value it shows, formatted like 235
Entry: 2050
